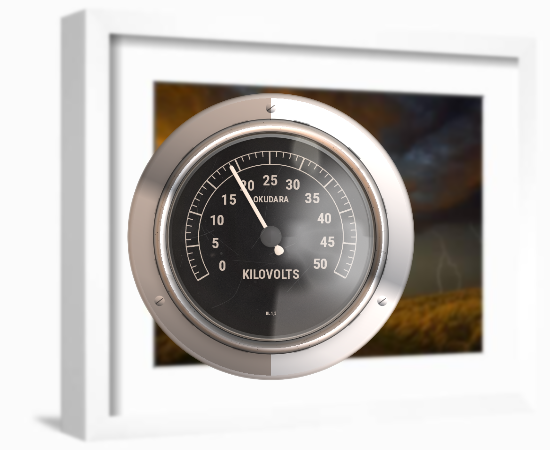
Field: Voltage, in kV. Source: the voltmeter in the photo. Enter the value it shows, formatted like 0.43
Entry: 19
